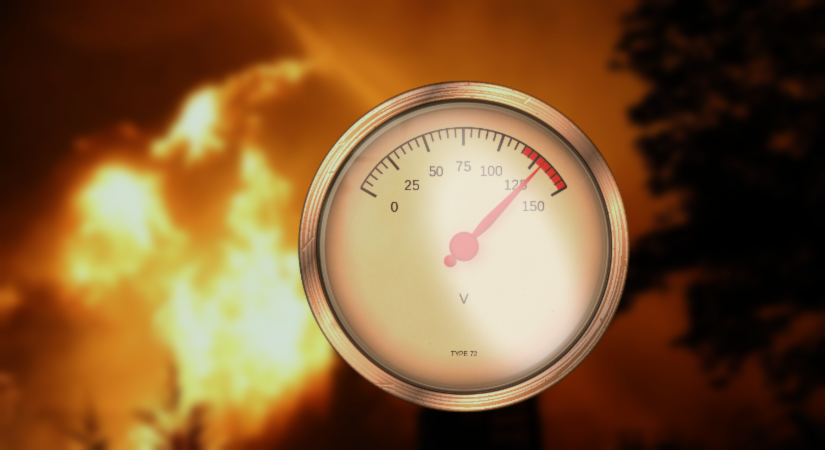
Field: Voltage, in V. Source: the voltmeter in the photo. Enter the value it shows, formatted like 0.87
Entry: 130
